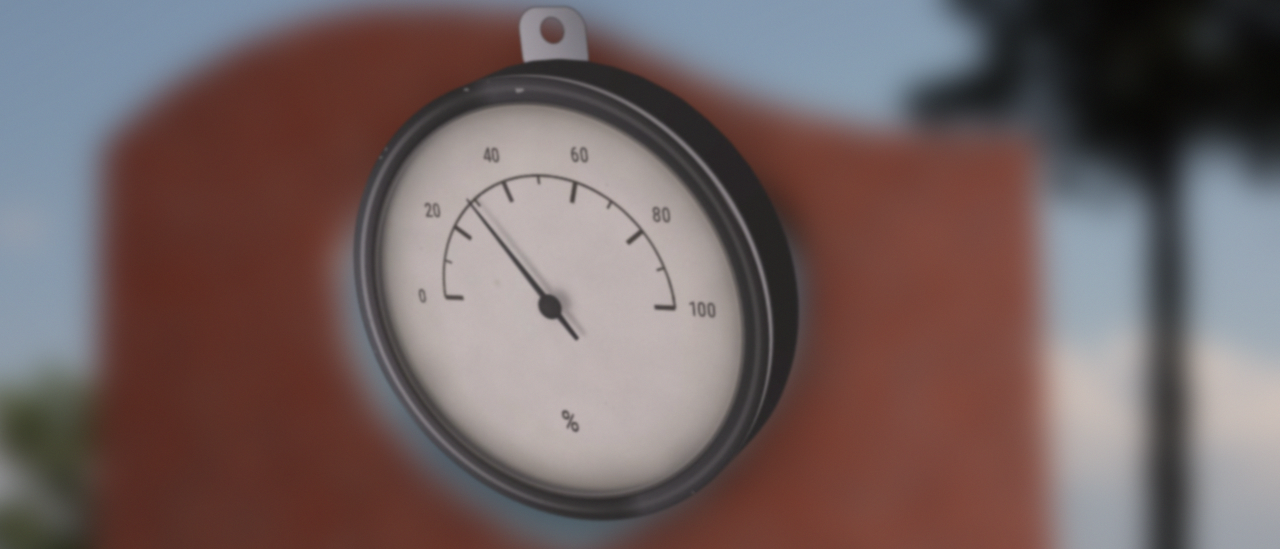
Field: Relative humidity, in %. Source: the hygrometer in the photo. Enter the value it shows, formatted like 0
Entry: 30
